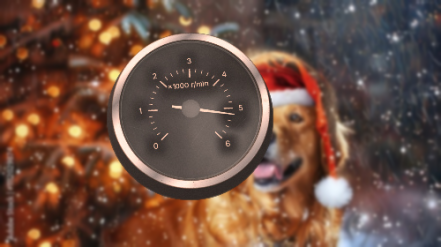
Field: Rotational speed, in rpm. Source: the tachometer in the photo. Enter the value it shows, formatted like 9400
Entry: 5200
